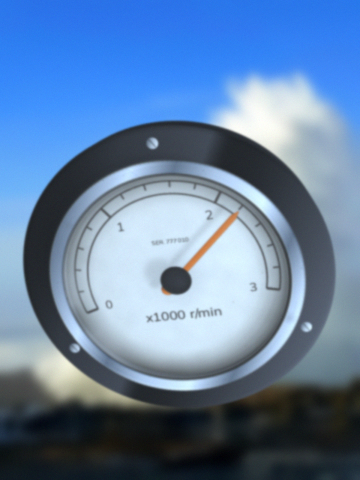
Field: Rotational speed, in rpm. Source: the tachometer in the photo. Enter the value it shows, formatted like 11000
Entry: 2200
